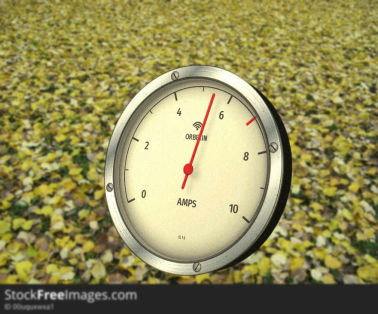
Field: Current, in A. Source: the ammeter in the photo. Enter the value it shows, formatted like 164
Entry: 5.5
